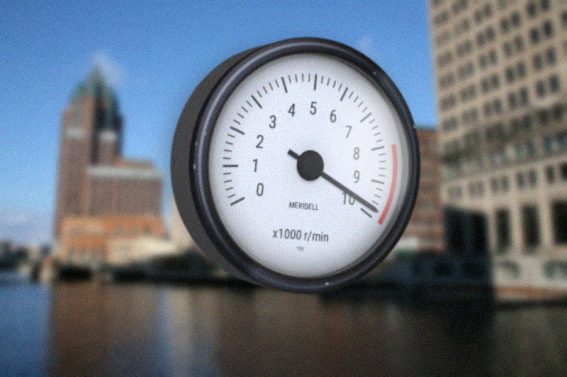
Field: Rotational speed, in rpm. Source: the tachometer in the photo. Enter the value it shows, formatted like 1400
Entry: 9800
